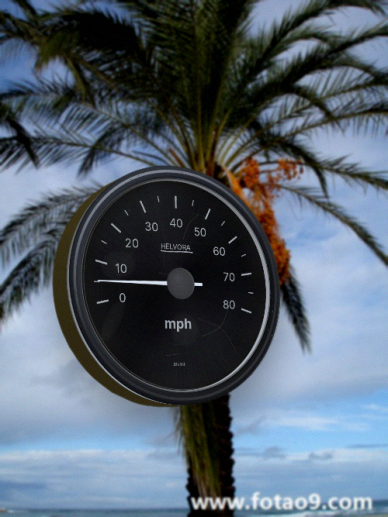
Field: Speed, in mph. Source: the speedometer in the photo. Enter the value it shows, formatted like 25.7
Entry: 5
